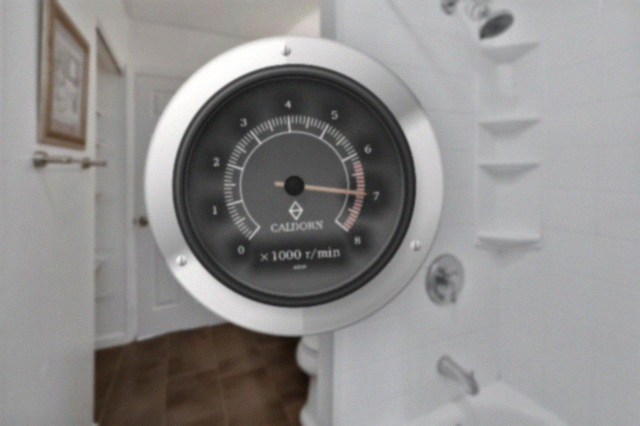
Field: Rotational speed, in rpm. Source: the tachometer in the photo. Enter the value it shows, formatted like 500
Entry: 7000
